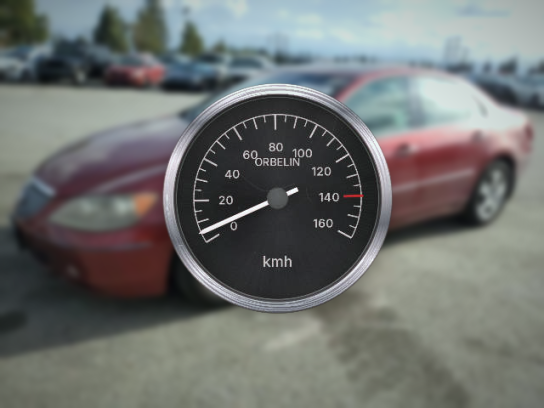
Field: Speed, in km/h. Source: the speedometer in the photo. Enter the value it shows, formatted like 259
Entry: 5
